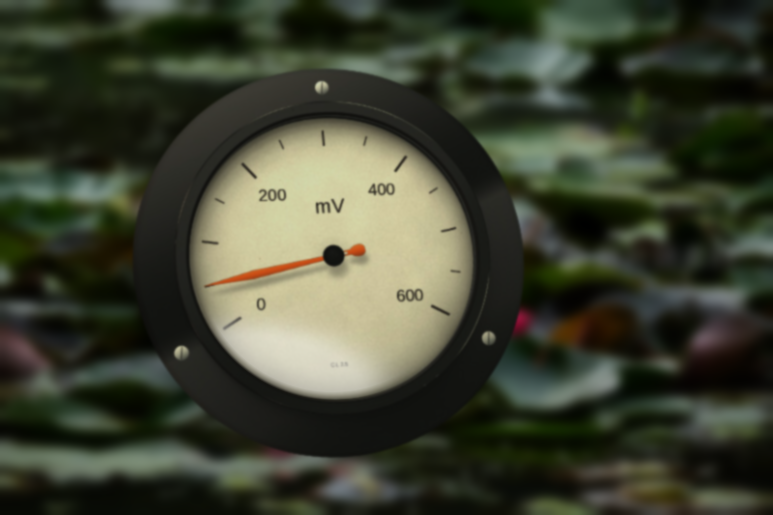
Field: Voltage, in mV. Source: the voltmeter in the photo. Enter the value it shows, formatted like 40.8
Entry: 50
